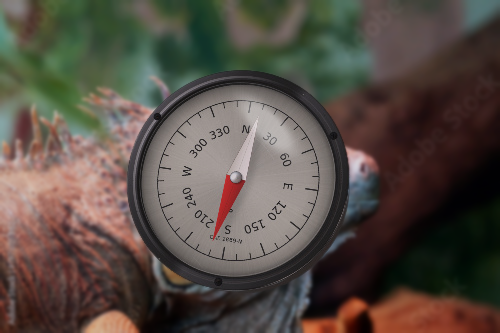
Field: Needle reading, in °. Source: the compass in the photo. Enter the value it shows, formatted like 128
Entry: 190
